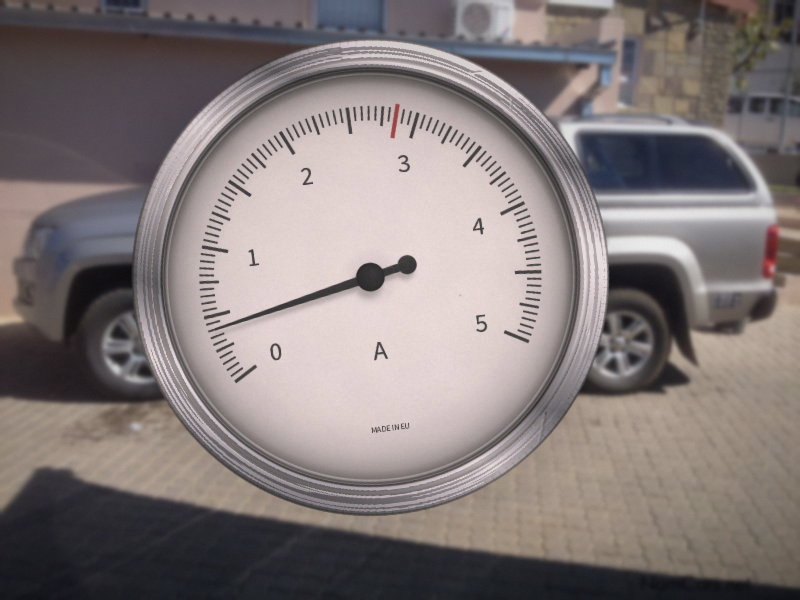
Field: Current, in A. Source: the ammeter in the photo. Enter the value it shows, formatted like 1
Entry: 0.4
